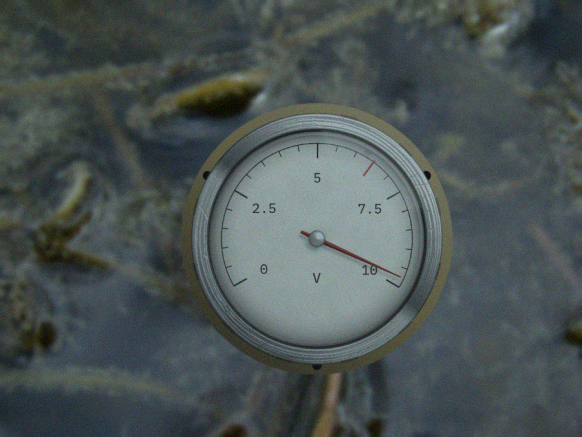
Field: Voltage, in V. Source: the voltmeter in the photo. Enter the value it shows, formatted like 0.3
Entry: 9.75
